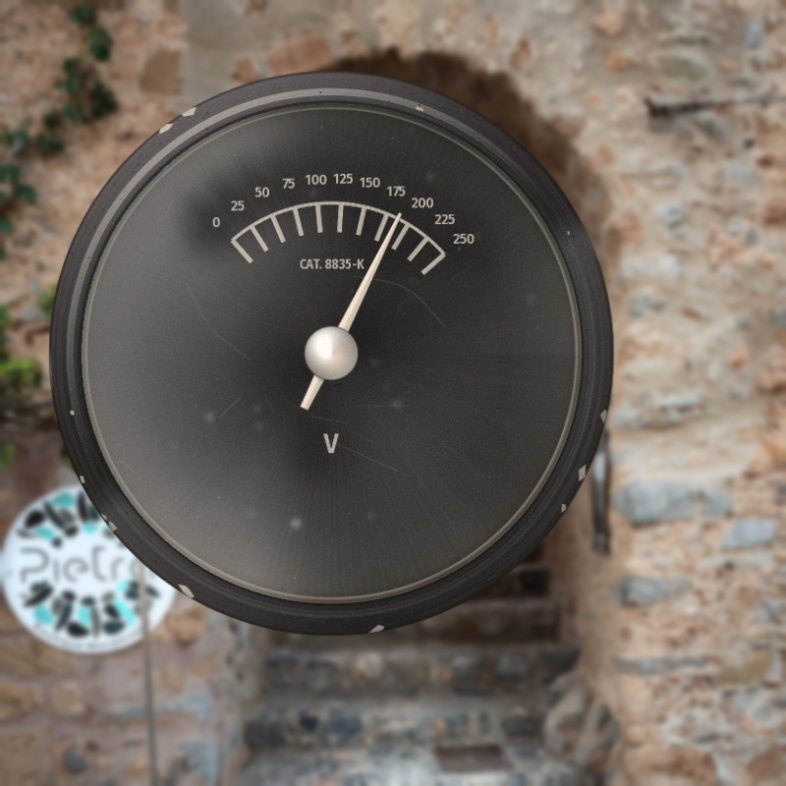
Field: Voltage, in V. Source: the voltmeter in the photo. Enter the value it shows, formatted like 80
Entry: 187.5
